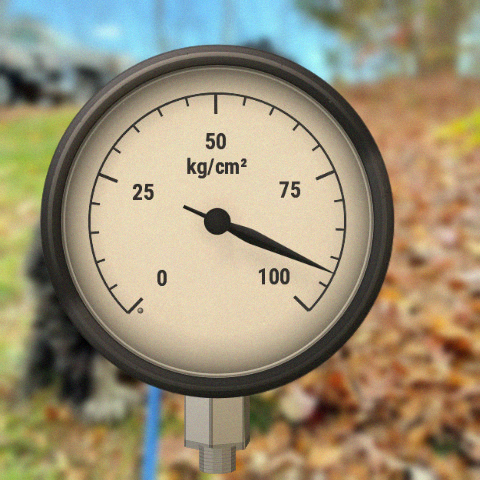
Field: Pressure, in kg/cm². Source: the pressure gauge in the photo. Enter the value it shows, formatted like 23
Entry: 92.5
